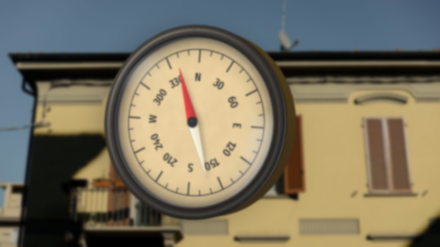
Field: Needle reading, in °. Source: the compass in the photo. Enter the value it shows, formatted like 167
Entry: 340
